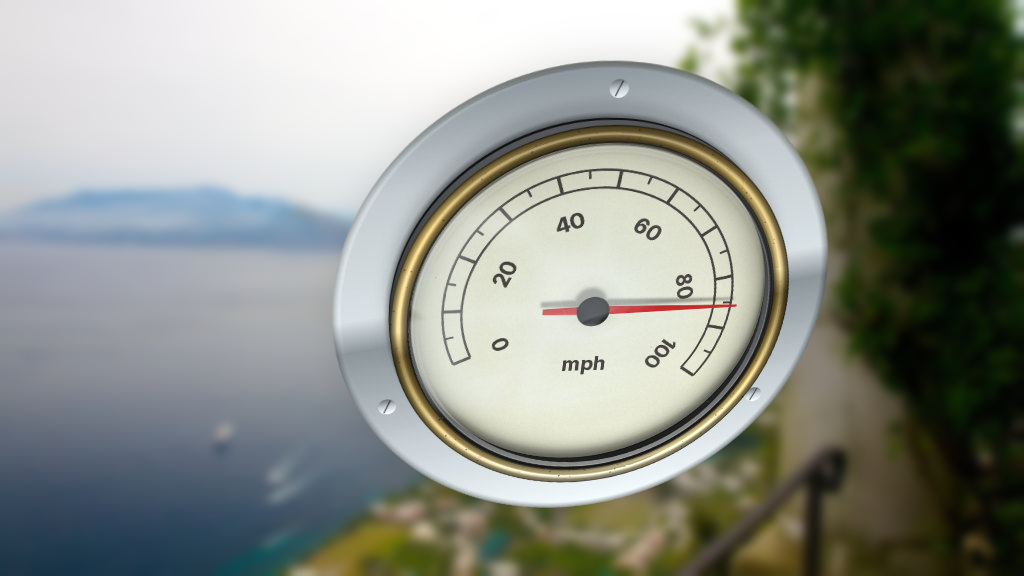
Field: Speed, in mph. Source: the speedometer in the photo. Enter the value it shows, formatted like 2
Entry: 85
